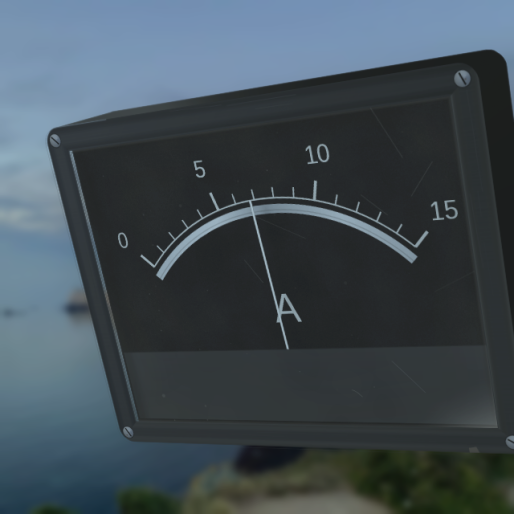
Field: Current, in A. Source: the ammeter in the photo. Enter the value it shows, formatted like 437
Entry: 7
